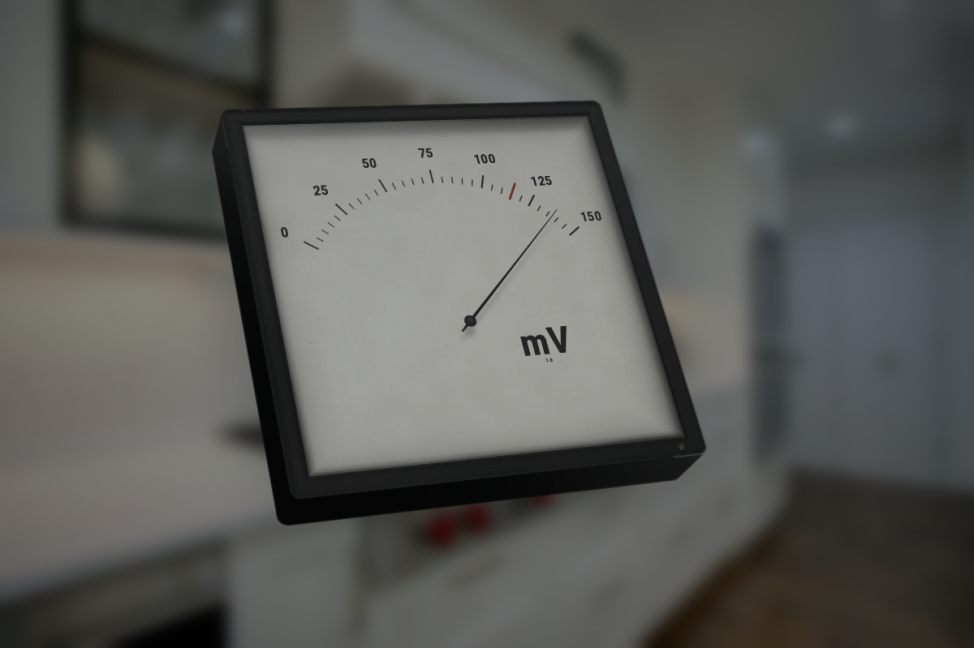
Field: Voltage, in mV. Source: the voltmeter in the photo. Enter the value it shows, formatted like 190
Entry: 137.5
